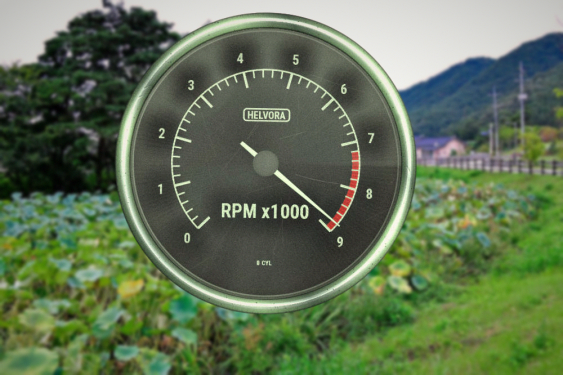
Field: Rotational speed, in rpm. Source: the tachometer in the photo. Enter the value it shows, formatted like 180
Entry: 8800
